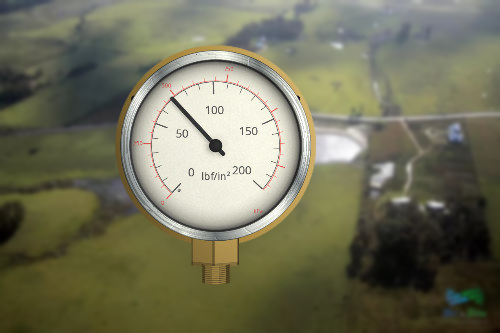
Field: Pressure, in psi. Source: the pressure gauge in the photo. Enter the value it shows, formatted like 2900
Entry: 70
